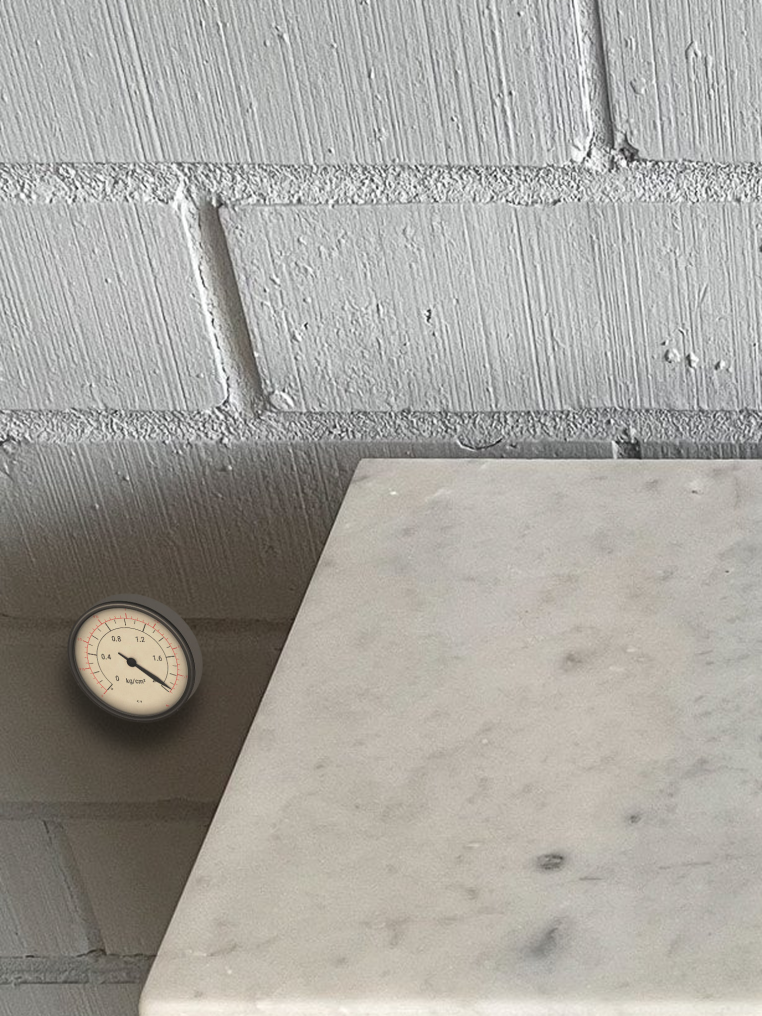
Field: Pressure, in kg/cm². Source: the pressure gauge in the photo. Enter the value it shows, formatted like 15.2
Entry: 1.95
